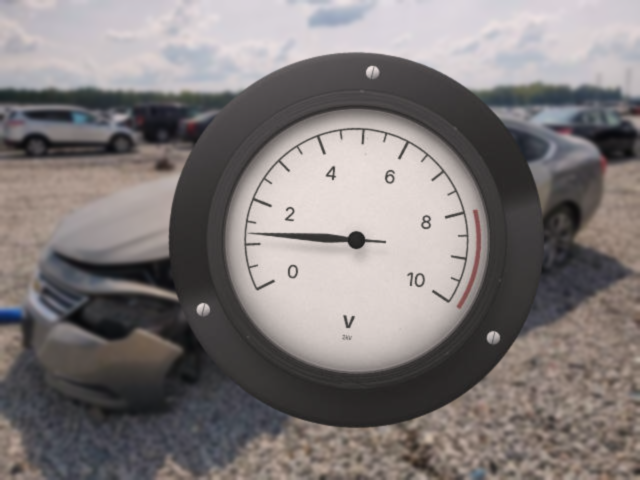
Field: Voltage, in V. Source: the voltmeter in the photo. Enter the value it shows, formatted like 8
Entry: 1.25
